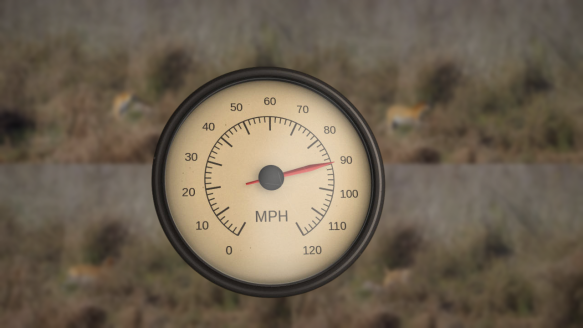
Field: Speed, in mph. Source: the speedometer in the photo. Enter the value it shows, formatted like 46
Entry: 90
